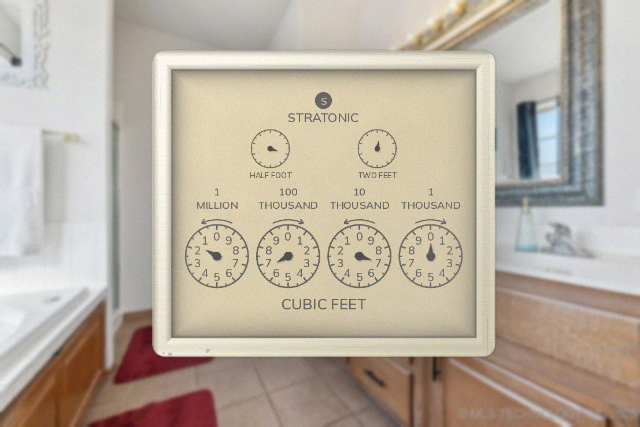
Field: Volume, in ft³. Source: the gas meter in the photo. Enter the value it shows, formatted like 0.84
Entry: 167000
